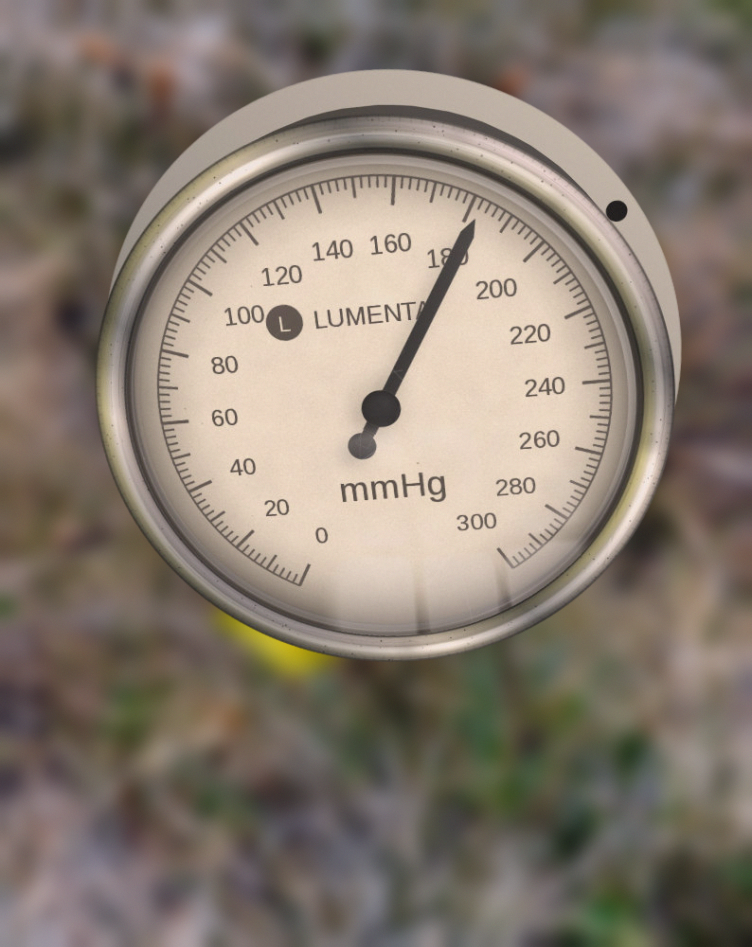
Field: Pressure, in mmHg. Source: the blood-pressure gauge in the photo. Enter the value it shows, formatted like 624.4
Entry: 182
